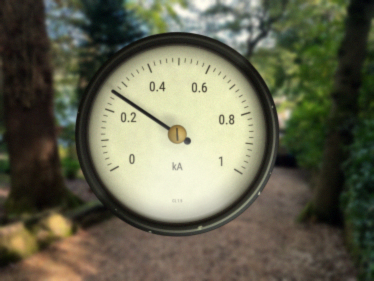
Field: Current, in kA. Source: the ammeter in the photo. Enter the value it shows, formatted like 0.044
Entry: 0.26
